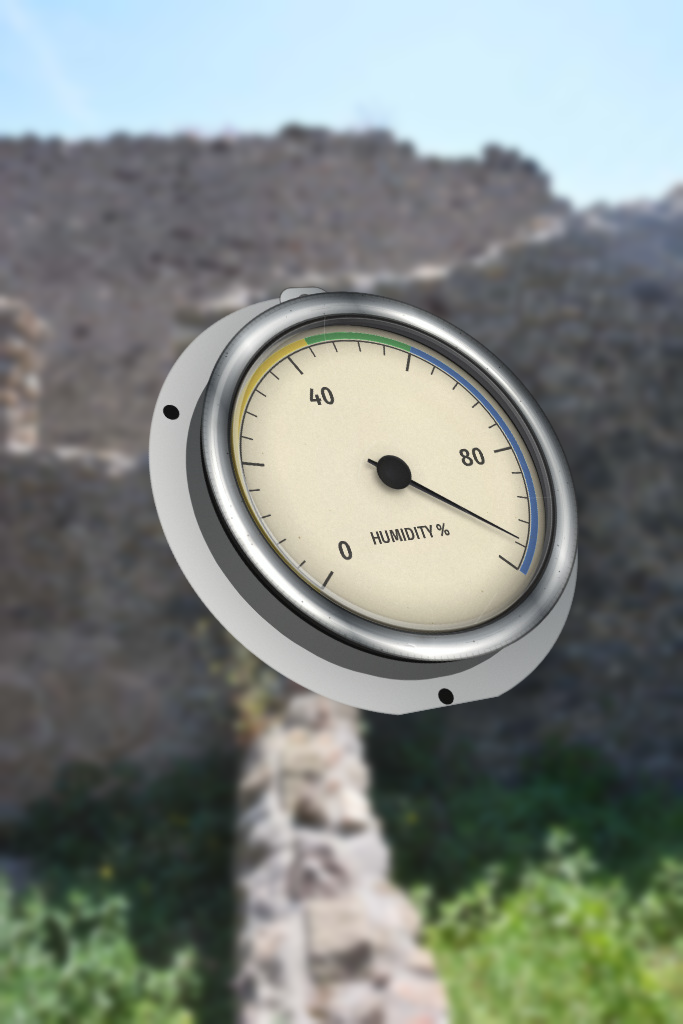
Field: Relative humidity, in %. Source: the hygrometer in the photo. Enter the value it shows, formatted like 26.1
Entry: 96
